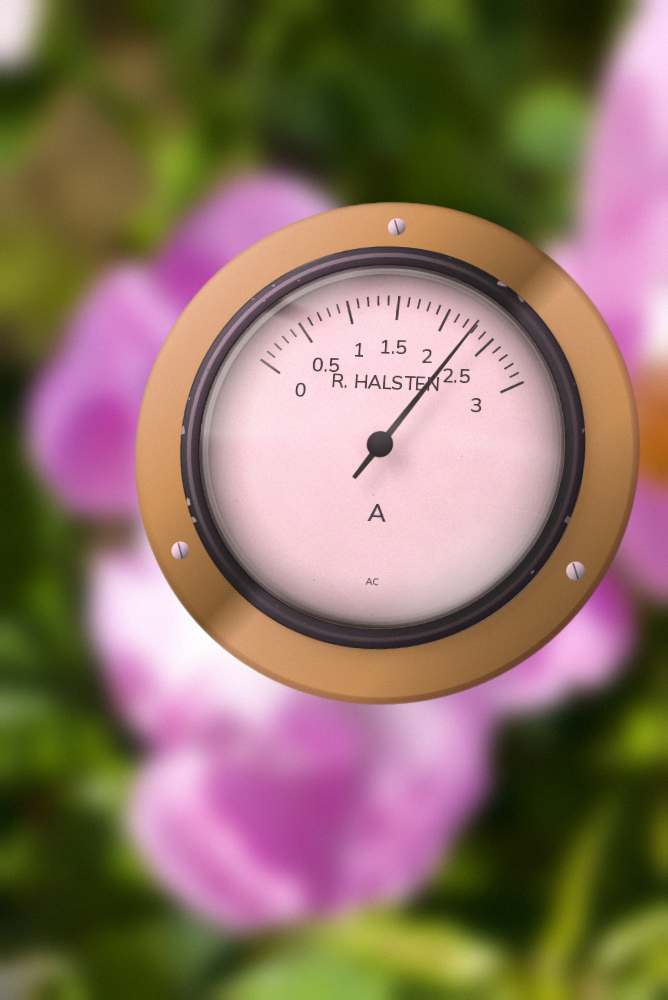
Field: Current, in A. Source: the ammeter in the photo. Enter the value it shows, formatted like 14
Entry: 2.3
